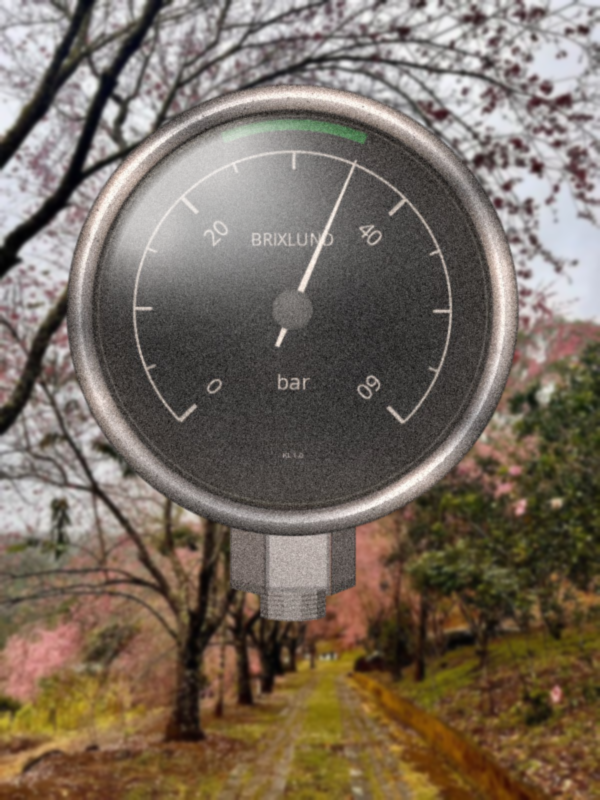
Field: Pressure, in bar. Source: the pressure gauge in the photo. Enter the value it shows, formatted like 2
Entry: 35
